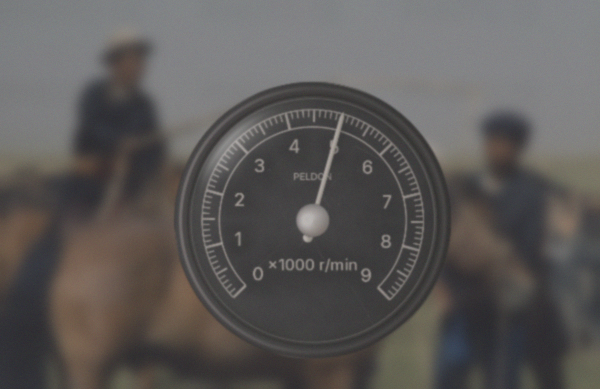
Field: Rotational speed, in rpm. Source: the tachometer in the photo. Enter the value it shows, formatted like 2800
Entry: 5000
